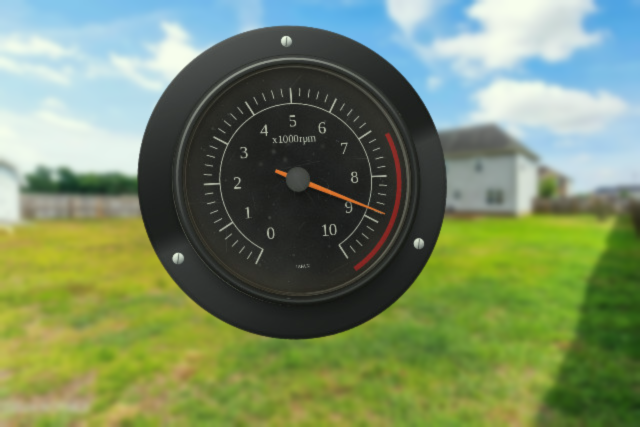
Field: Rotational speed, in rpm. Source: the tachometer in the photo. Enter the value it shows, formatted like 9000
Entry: 8800
